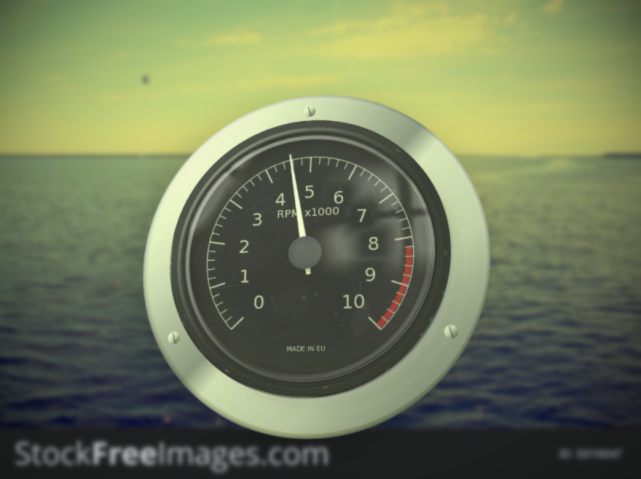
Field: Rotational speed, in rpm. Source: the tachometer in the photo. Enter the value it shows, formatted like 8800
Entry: 4600
